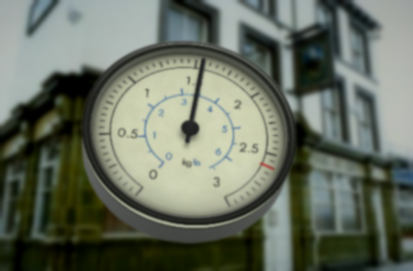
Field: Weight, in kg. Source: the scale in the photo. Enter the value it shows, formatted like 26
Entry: 1.55
